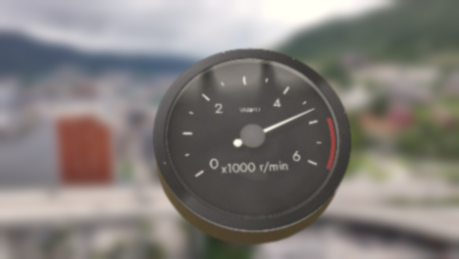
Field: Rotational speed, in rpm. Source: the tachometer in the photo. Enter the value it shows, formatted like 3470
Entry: 4750
